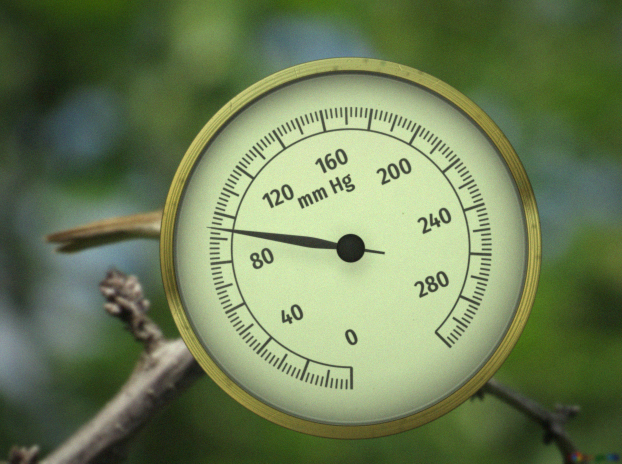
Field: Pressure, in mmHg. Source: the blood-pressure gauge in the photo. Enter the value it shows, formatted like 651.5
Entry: 94
